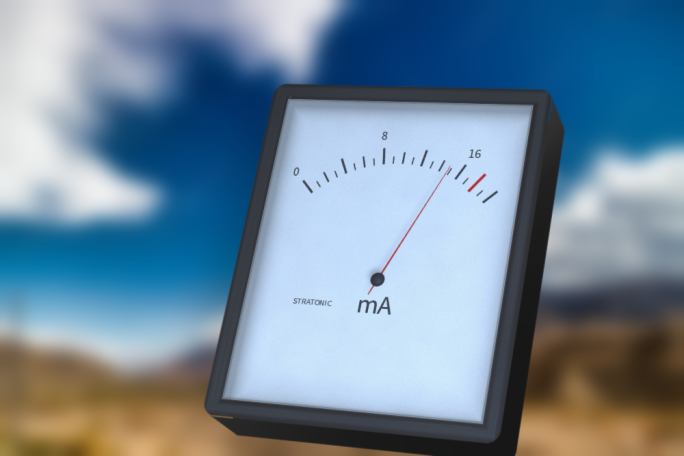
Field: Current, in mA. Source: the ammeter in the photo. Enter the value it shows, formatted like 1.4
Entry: 15
